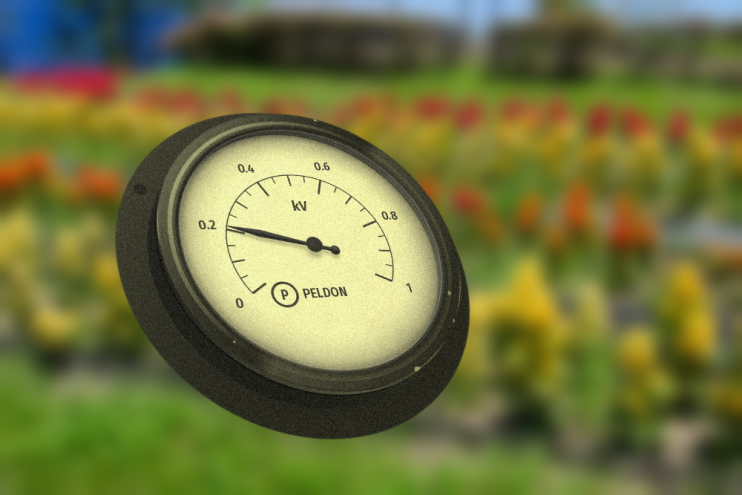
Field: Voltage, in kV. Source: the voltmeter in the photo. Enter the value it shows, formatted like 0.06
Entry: 0.2
